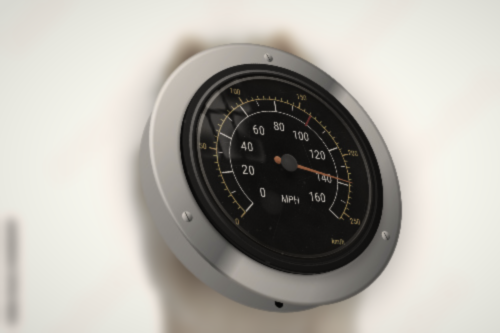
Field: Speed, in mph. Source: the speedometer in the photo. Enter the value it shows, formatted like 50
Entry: 140
